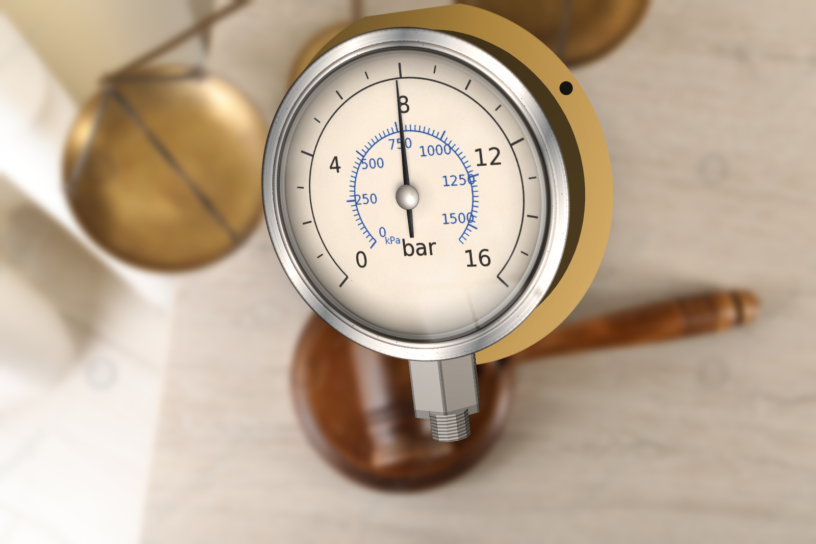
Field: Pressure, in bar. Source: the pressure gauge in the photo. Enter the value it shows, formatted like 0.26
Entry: 8
